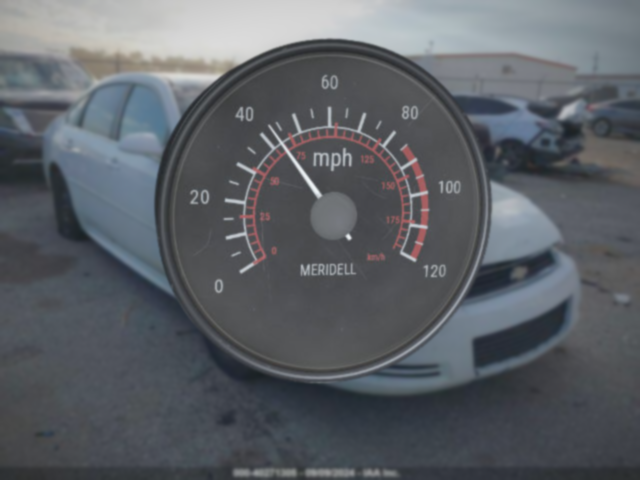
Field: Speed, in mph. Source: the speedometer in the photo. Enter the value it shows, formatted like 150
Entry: 42.5
